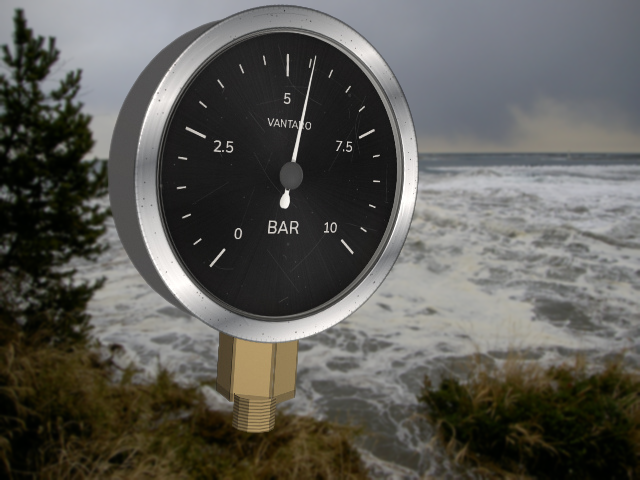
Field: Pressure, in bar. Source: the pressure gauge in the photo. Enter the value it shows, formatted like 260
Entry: 5.5
